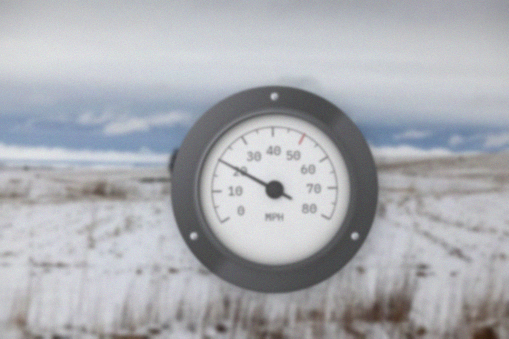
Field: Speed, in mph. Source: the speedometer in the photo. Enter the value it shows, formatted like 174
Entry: 20
